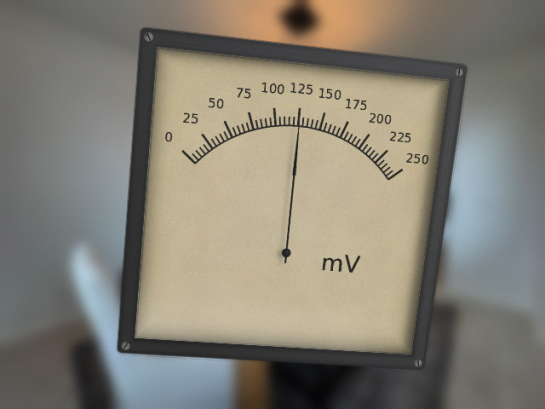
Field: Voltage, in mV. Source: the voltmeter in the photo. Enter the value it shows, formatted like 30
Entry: 125
